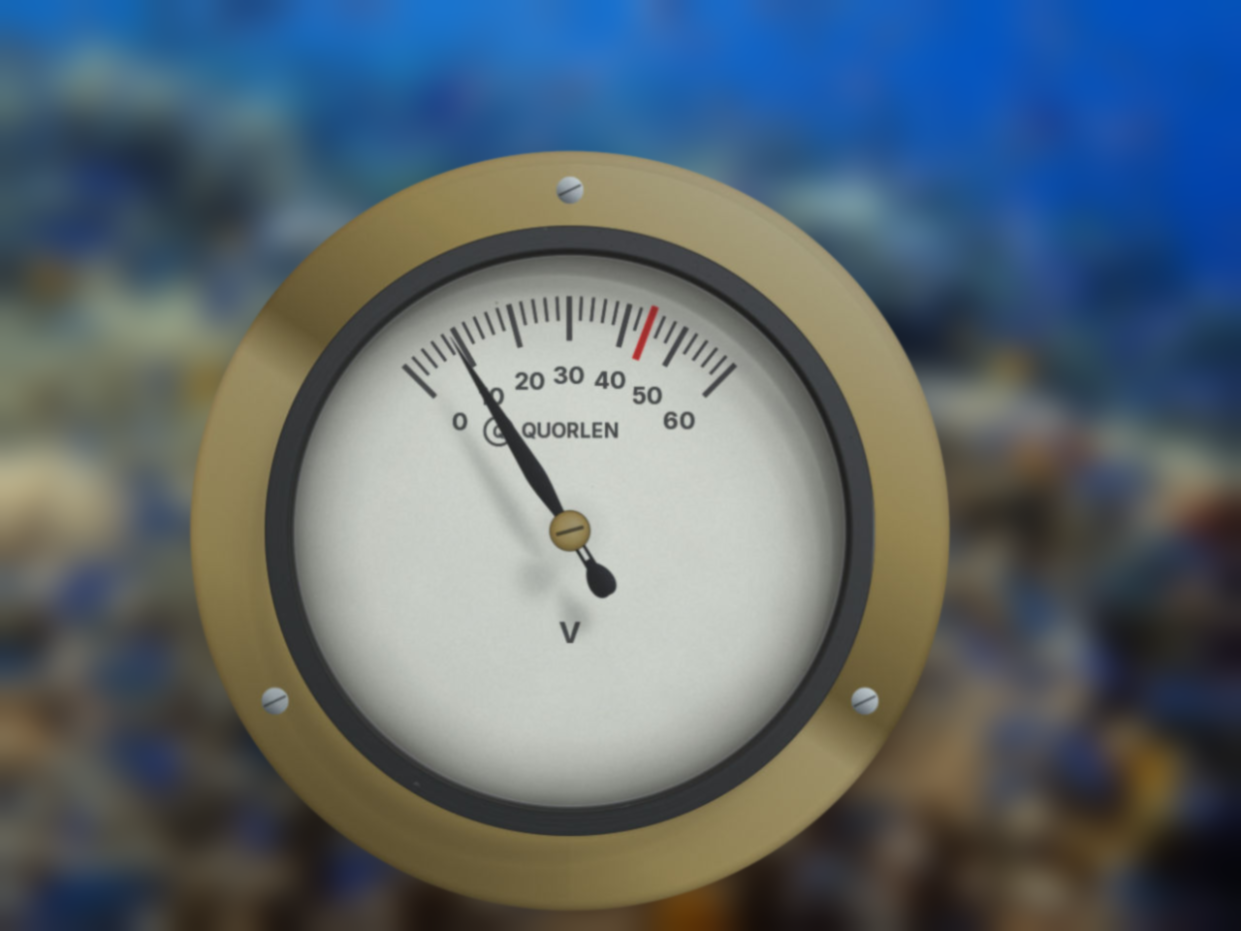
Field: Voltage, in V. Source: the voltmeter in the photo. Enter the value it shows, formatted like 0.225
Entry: 9
